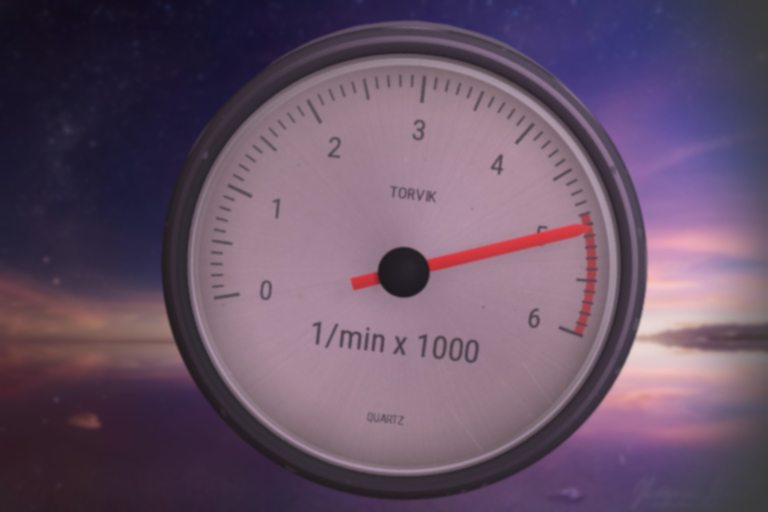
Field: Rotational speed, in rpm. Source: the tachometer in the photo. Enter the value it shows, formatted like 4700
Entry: 5000
